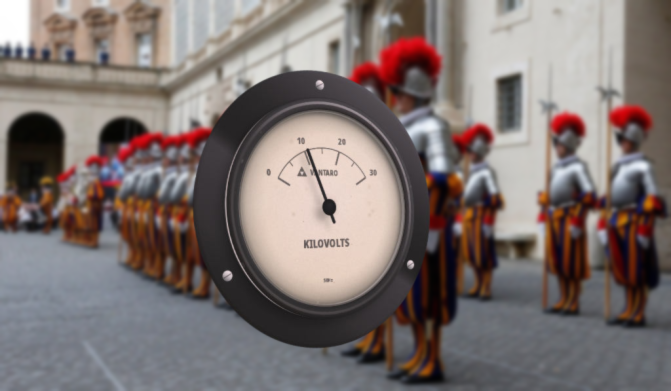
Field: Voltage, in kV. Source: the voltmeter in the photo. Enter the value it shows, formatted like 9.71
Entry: 10
